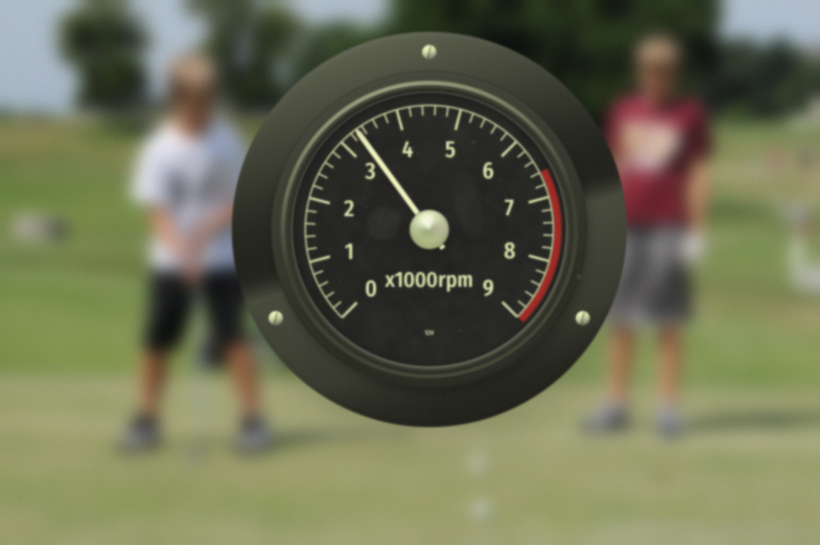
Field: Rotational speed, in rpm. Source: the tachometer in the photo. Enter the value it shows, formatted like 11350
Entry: 3300
